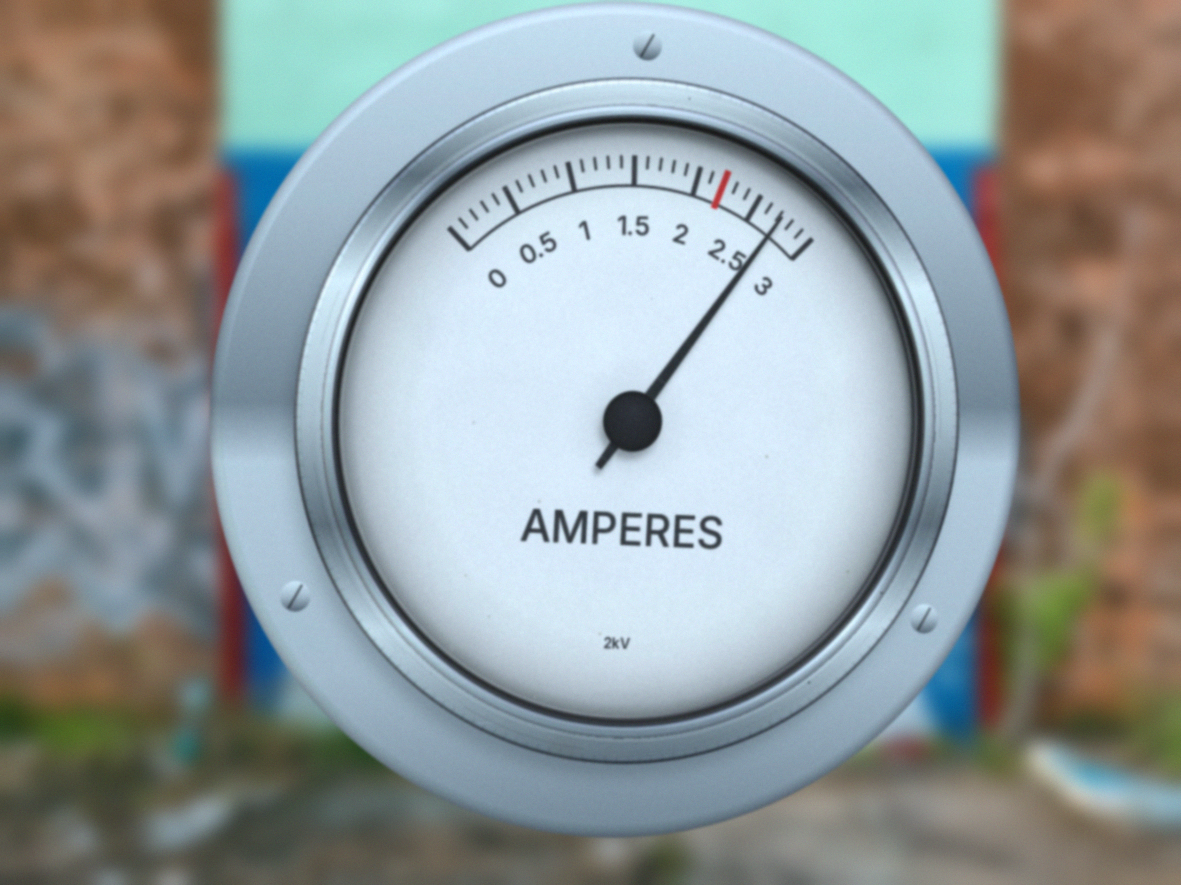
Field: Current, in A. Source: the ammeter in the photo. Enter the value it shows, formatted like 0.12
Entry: 2.7
